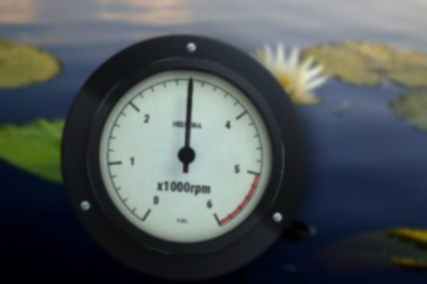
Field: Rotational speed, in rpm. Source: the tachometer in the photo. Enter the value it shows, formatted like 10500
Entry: 3000
